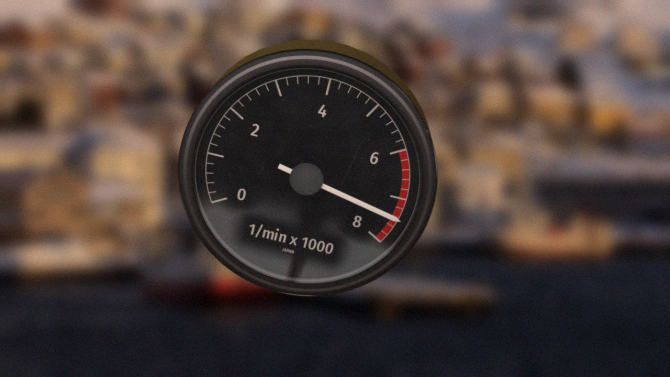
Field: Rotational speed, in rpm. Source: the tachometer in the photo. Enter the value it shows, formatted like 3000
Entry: 7400
